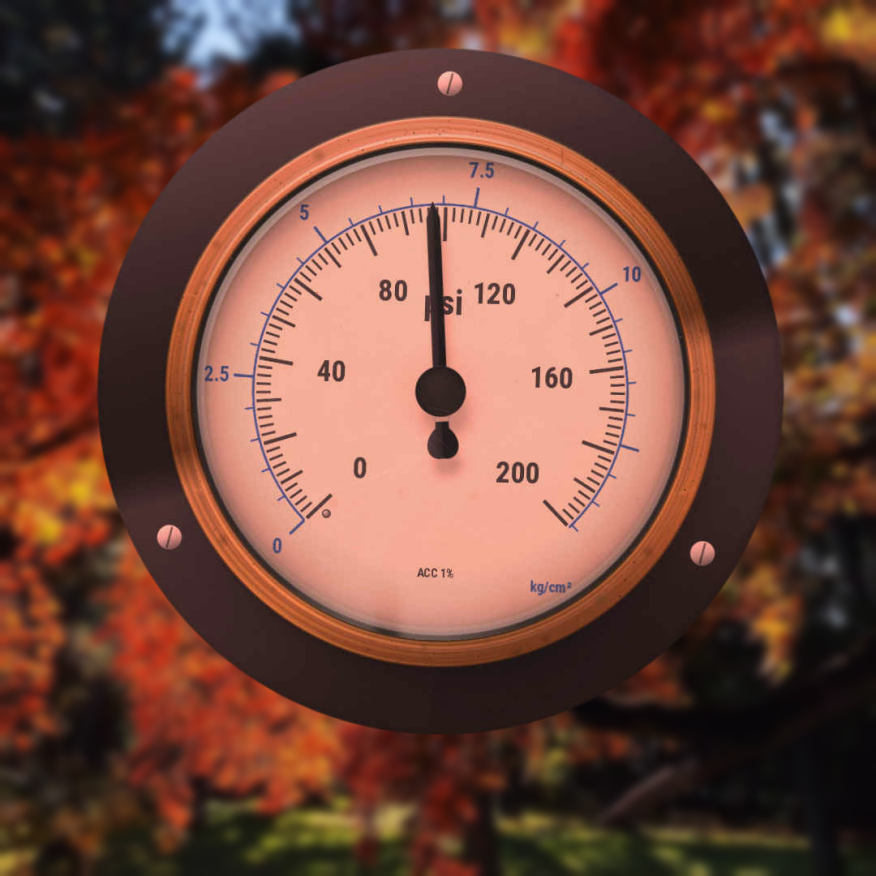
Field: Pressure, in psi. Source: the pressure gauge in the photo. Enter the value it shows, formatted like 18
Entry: 97
